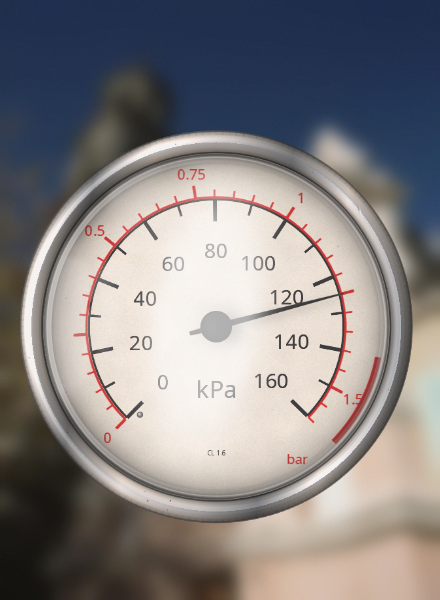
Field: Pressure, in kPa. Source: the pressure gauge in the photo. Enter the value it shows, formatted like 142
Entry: 125
